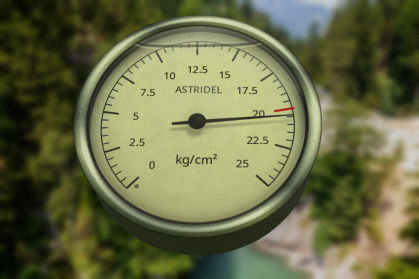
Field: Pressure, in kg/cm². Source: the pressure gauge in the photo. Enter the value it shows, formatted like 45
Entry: 20.5
